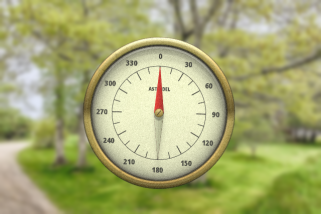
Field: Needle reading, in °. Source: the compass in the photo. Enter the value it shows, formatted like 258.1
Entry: 0
